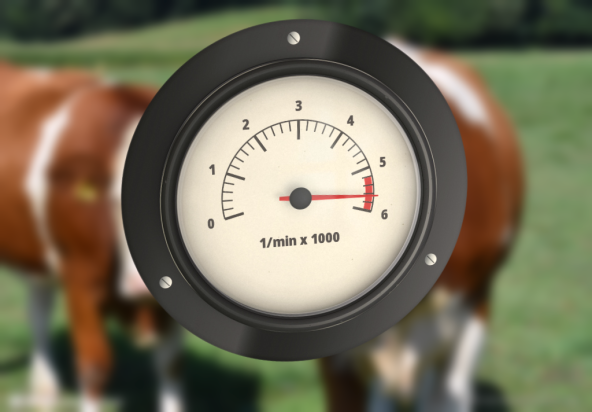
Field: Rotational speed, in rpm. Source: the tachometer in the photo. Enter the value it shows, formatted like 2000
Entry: 5600
